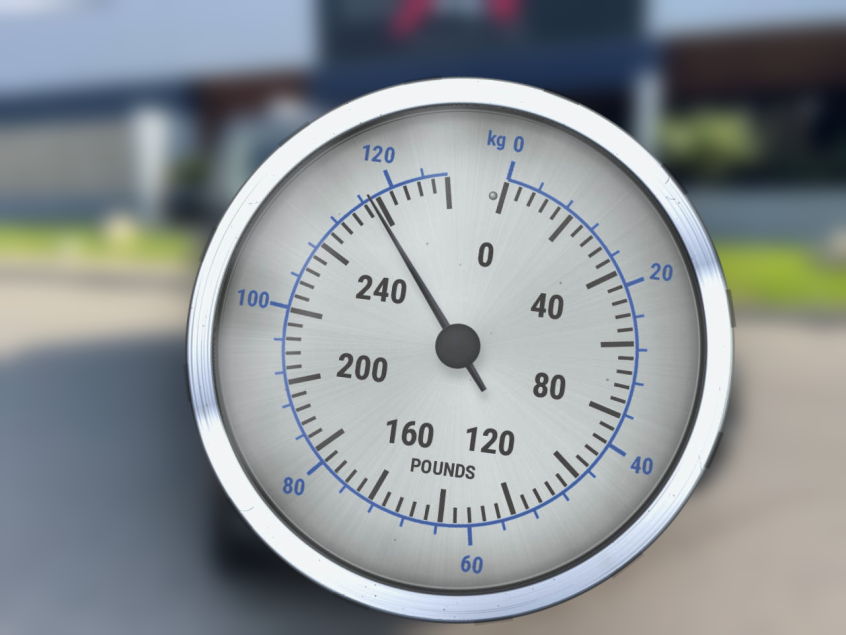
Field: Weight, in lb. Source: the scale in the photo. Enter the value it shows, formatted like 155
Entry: 258
